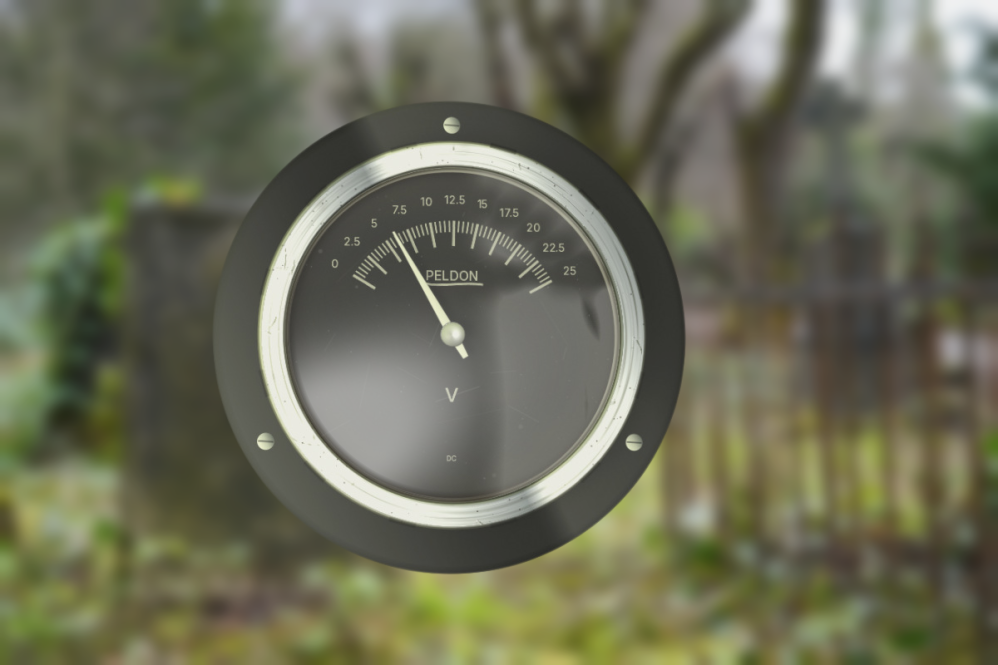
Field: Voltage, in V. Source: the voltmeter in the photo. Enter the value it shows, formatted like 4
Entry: 6
